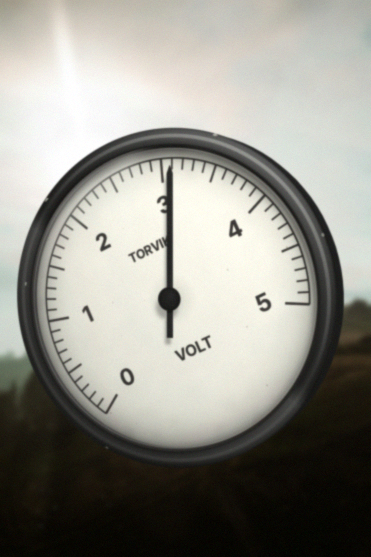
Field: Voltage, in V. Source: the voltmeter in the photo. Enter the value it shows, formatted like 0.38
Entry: 3.1
